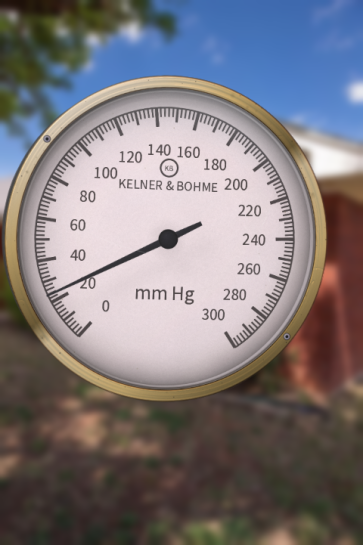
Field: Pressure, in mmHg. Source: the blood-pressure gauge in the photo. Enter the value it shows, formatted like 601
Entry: 24
